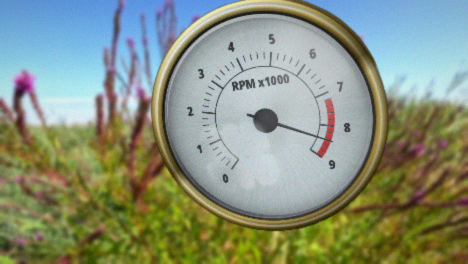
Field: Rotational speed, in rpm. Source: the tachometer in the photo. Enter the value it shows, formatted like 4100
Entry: 8400
